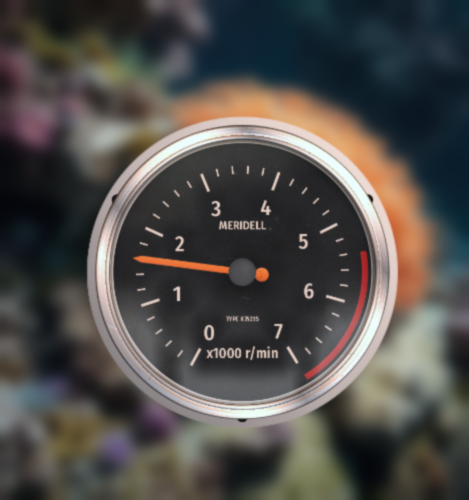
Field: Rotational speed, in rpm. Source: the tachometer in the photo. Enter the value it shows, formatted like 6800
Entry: 1600
